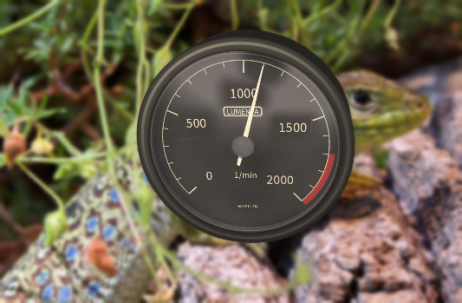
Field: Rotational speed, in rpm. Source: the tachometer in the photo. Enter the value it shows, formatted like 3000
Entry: 1100
